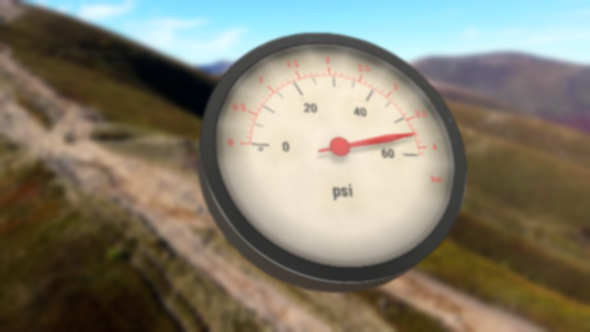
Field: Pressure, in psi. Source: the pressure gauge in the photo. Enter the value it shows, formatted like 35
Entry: 55
